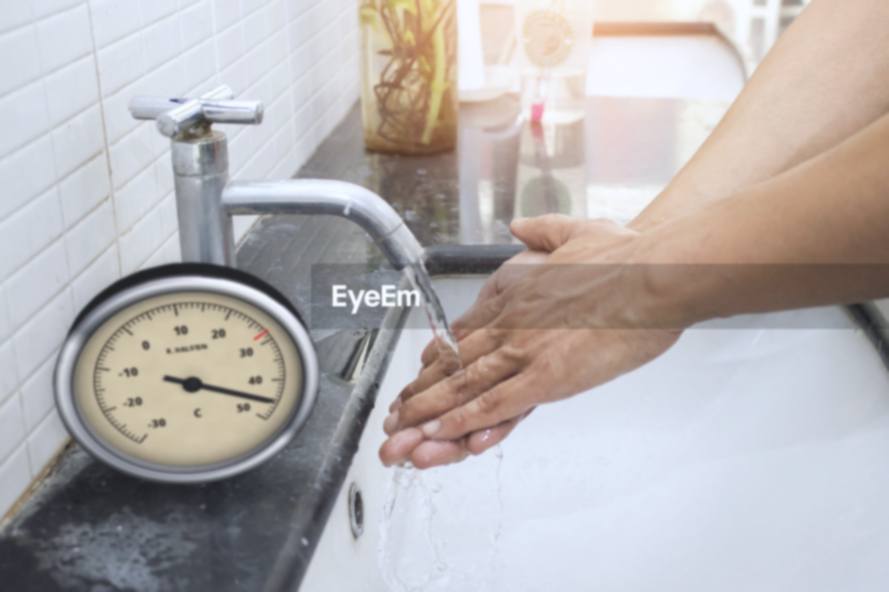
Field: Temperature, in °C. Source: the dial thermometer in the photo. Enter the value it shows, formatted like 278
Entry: 45
